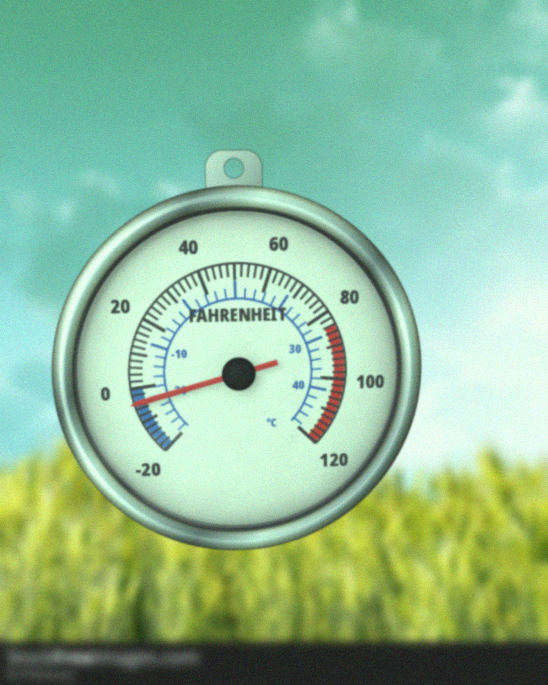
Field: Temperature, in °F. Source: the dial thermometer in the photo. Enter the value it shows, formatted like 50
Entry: -4
